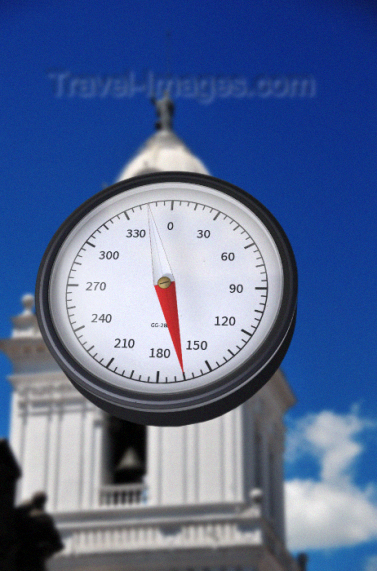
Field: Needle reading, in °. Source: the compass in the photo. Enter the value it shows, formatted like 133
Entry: 165
